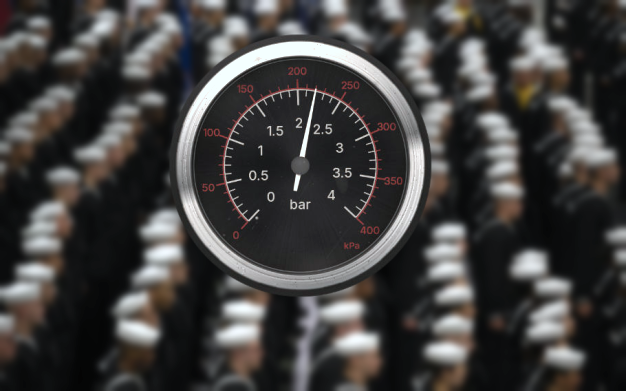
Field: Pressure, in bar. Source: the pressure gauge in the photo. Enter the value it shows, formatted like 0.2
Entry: 2.2
